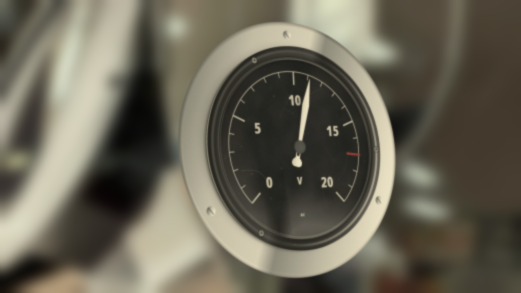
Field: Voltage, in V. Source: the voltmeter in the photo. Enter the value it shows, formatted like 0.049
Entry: 11
